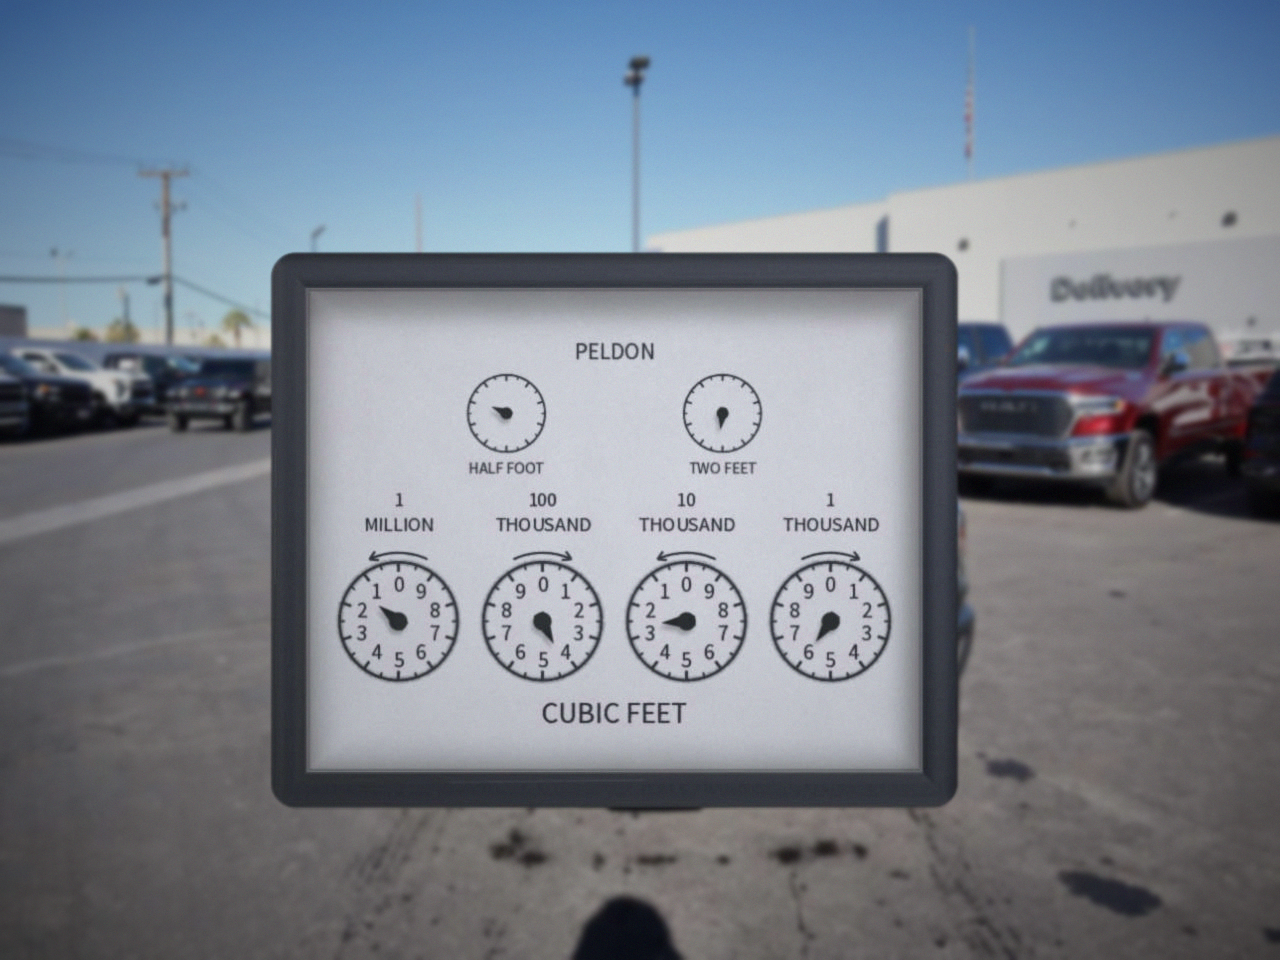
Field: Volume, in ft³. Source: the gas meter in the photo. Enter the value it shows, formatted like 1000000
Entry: 142600
